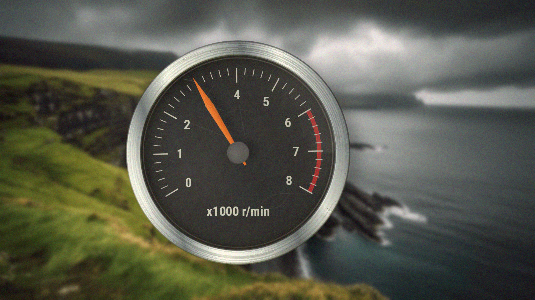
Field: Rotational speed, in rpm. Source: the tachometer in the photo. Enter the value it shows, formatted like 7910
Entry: 3000
